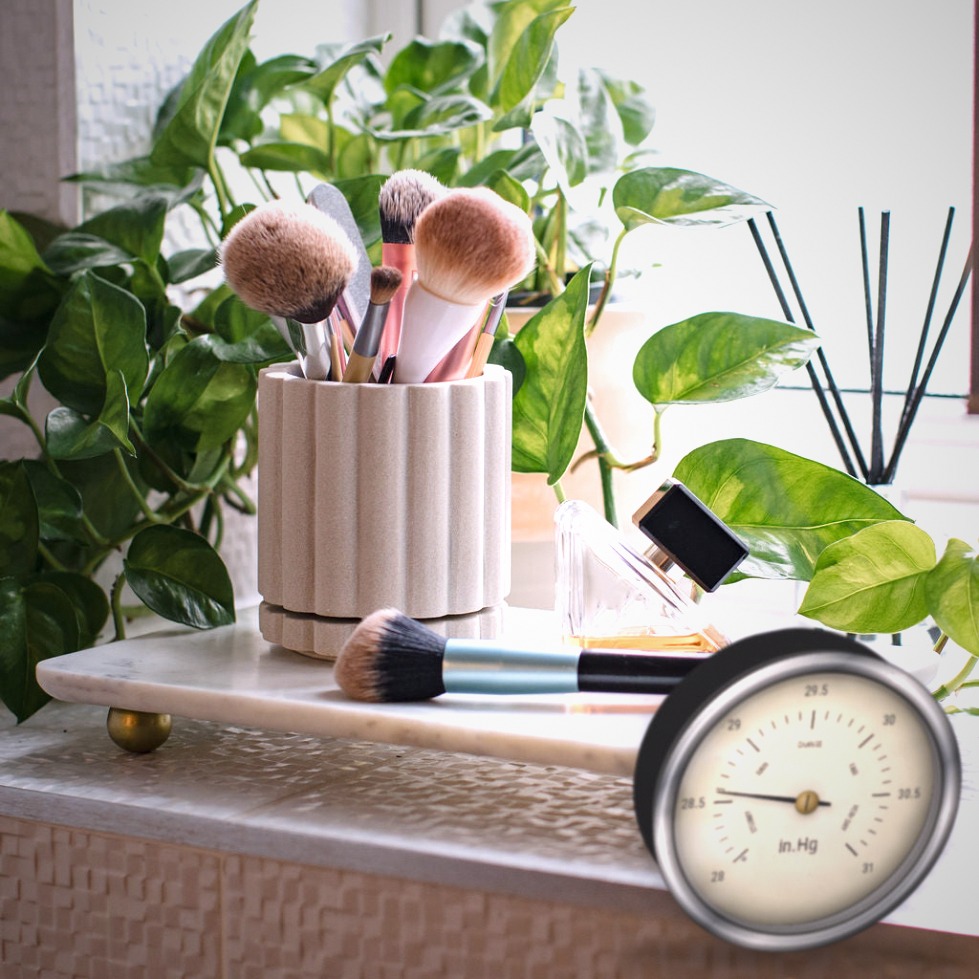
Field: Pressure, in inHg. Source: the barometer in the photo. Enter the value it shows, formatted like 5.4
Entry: 28.6
